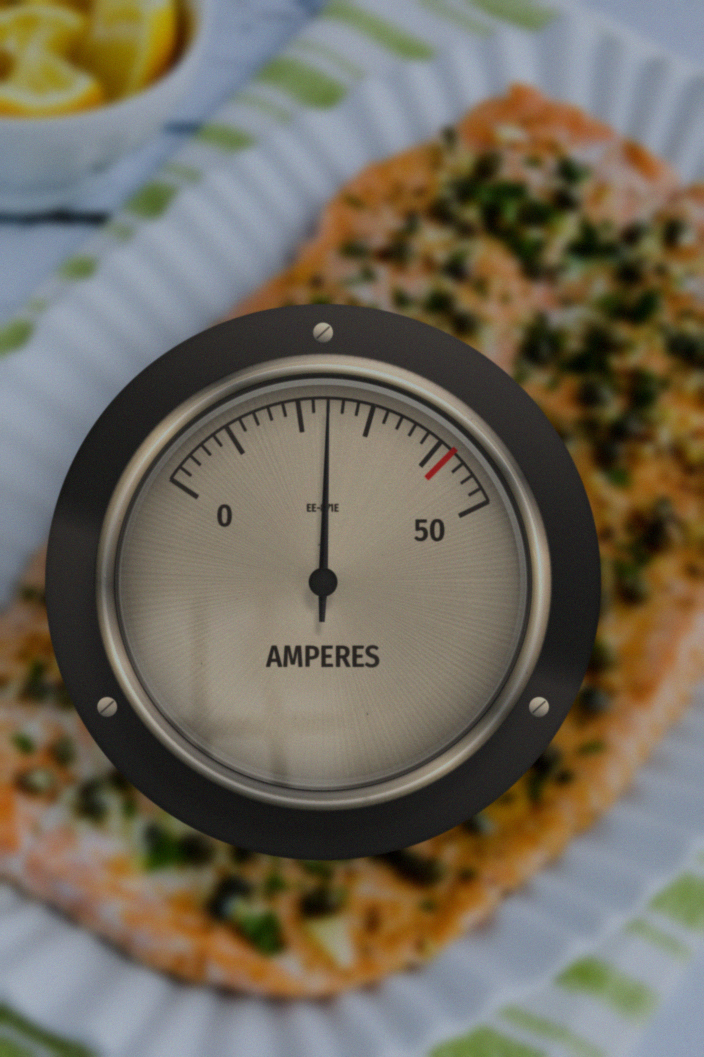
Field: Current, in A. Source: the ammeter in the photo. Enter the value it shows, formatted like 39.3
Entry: 24
